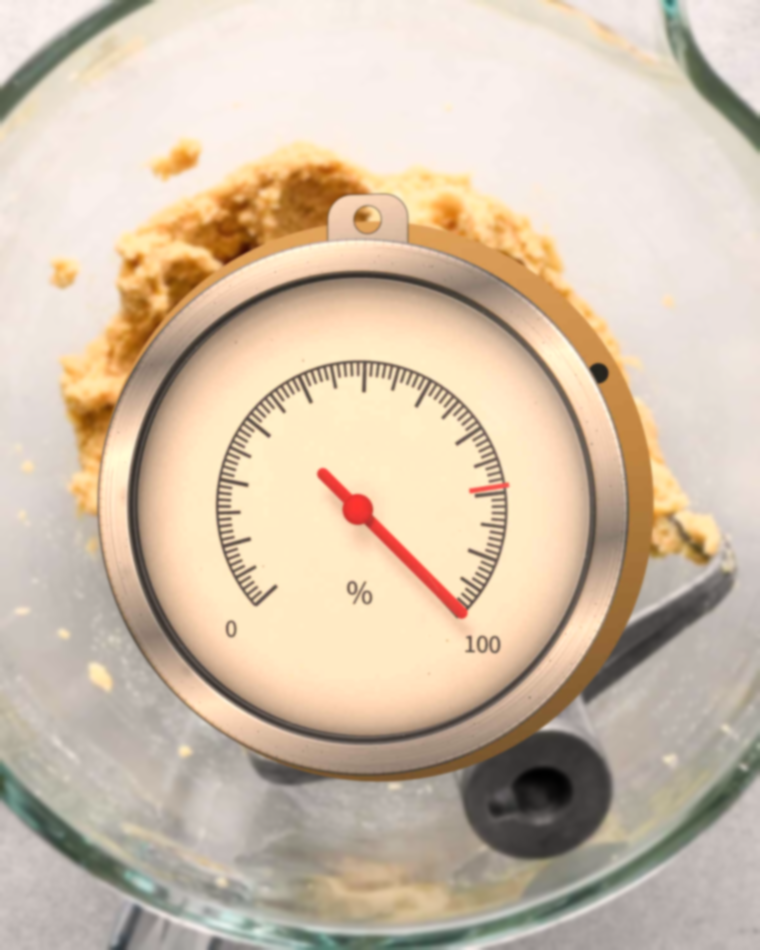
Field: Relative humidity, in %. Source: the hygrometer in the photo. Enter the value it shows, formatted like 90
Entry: 99
